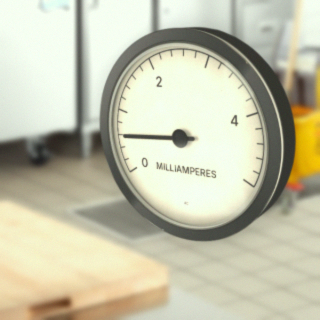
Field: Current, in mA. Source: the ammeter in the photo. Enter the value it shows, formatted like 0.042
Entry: 0.6
